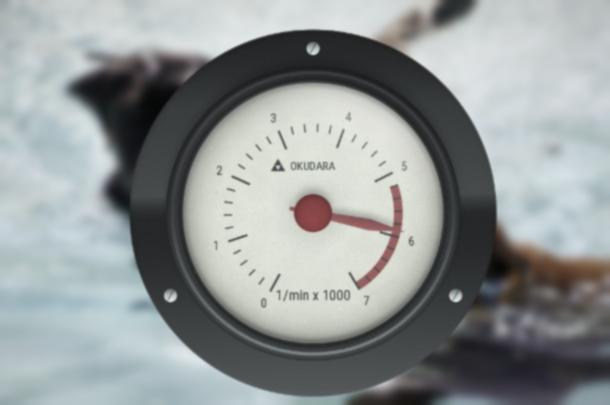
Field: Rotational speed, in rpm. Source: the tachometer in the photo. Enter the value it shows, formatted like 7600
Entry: 5900
